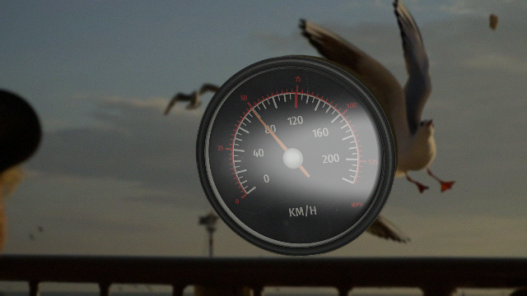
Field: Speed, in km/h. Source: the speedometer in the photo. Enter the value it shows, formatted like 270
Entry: 80
